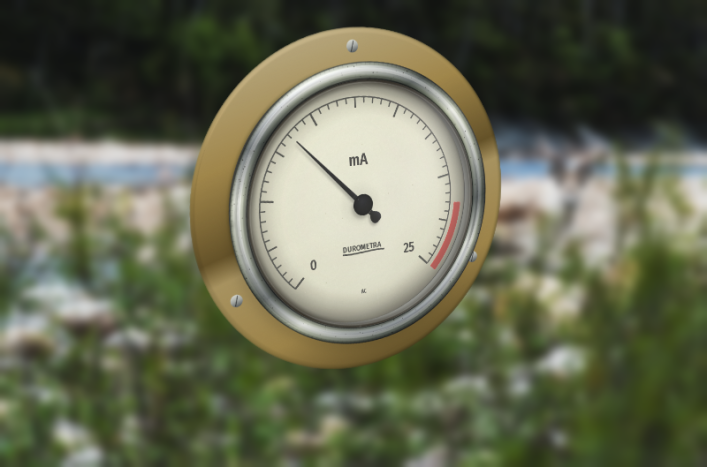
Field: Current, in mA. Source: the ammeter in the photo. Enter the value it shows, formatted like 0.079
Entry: 8.5
